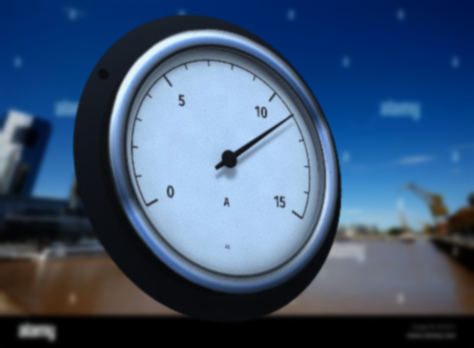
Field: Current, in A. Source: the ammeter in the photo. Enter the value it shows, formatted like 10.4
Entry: 11
